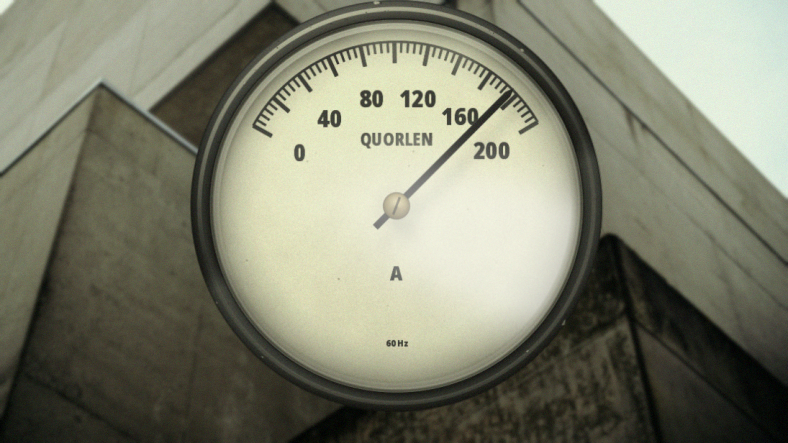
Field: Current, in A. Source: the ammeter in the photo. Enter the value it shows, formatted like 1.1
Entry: 176
